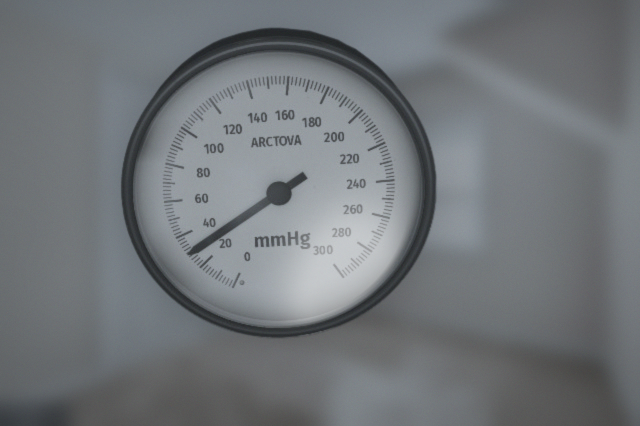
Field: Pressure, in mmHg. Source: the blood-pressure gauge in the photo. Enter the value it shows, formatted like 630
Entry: 30
